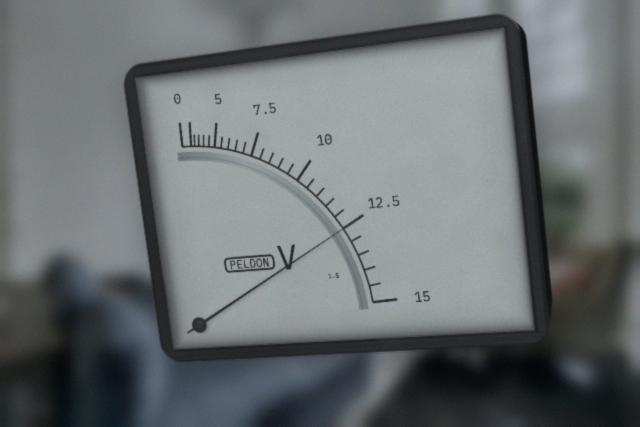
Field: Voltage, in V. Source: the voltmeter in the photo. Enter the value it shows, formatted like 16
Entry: 12.5
